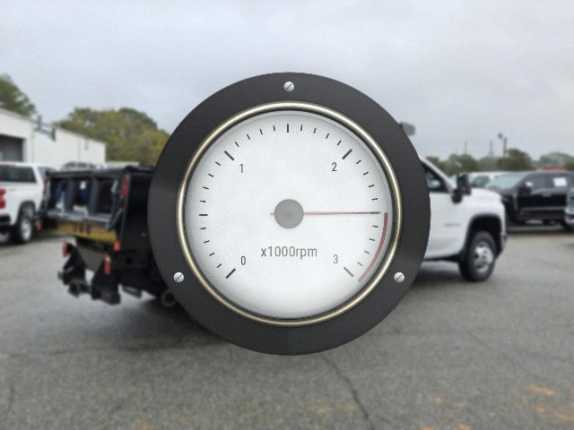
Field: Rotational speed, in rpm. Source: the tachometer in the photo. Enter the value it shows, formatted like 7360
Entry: 2500
